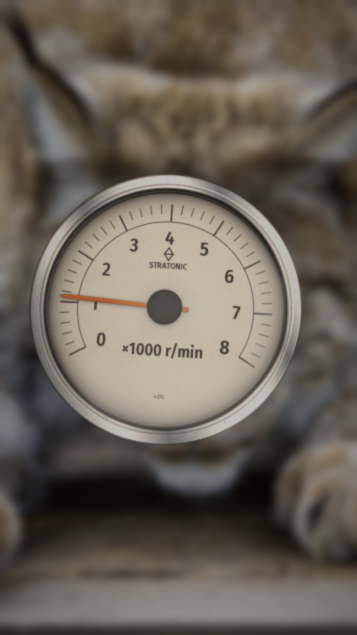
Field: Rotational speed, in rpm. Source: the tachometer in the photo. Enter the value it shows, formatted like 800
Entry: 1100
